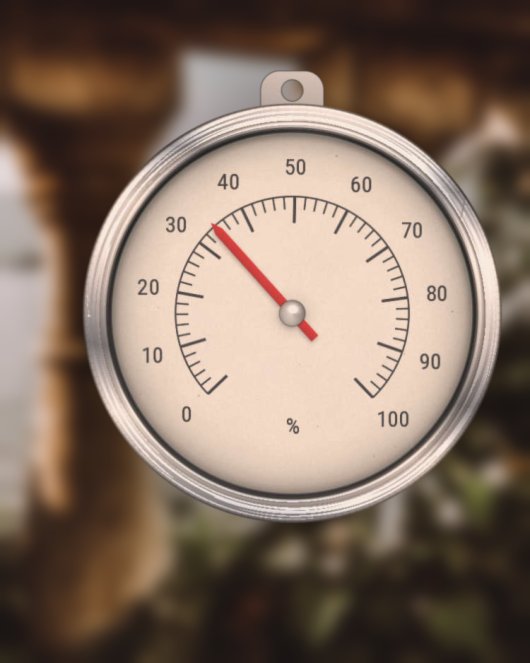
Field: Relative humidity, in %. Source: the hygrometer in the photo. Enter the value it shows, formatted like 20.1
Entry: 34
